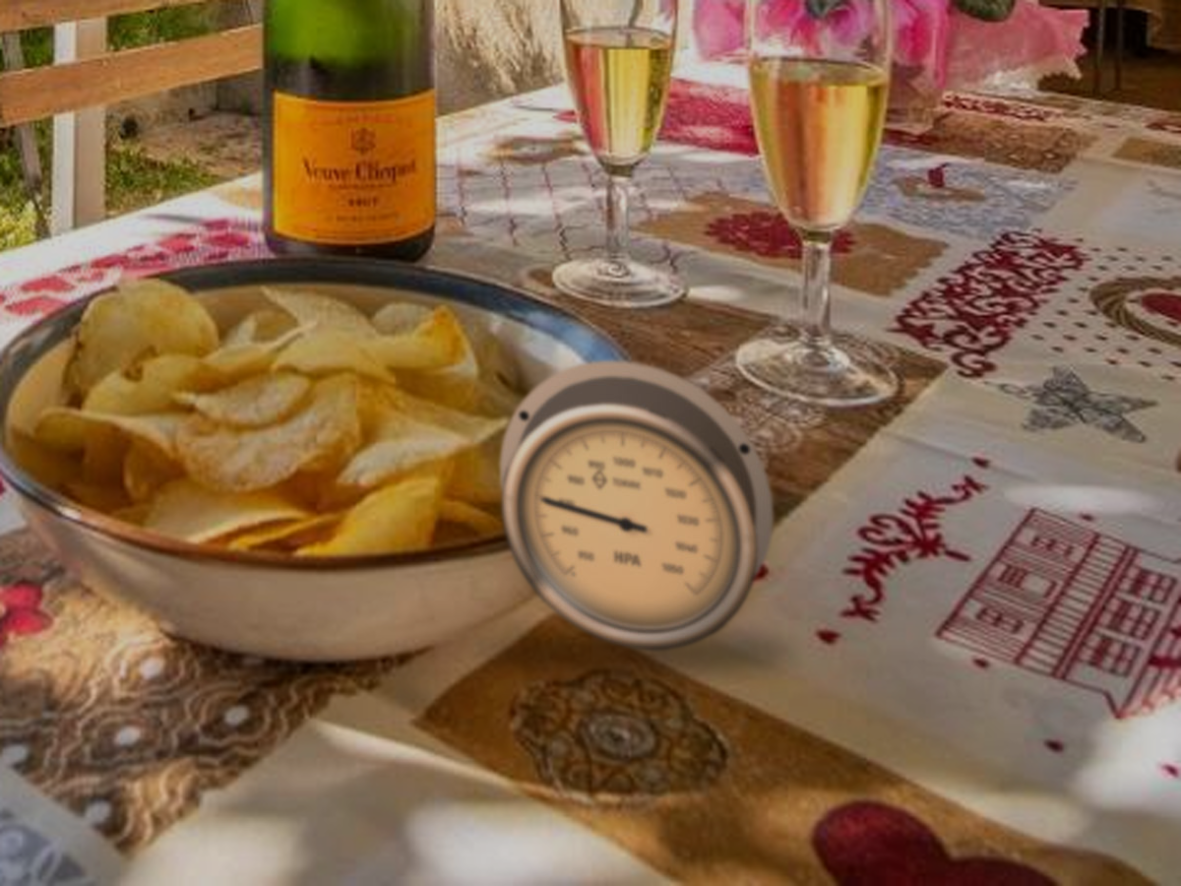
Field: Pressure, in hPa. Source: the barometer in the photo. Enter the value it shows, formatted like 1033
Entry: 970
